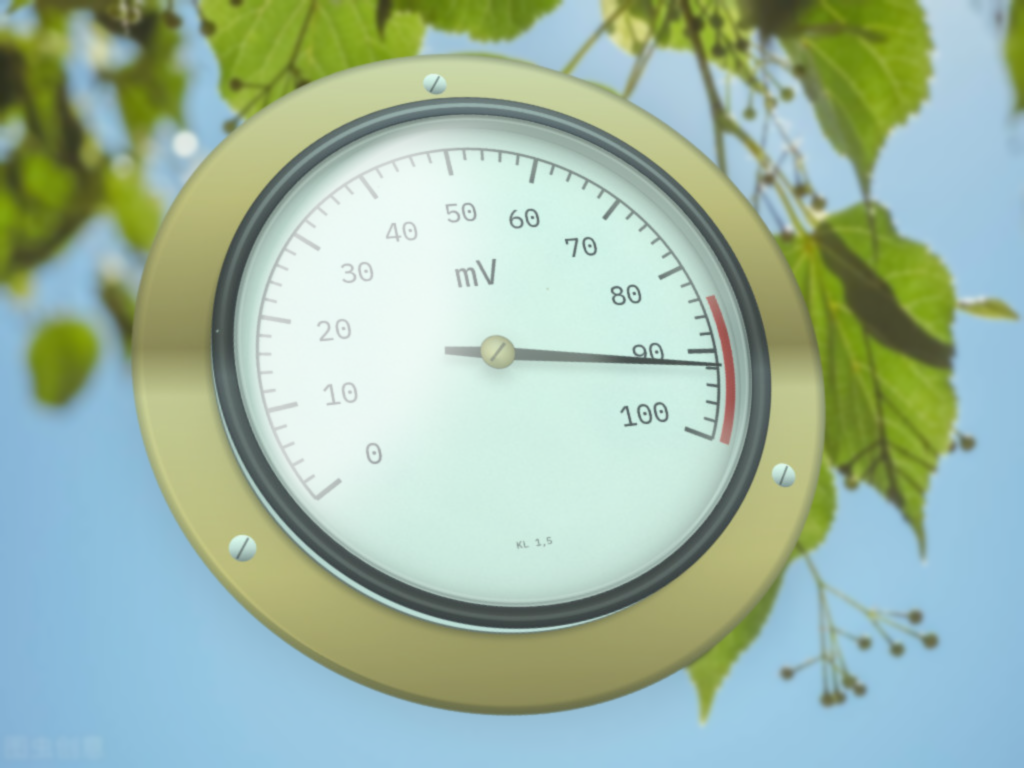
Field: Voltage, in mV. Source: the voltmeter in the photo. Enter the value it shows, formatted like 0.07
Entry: 92
